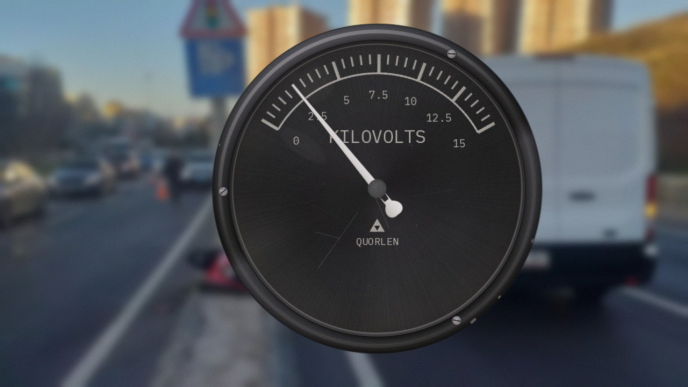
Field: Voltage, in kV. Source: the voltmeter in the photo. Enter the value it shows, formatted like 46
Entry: 2.5
